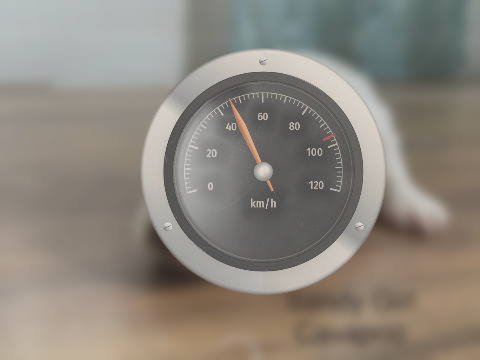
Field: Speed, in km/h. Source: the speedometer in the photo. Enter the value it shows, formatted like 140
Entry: 46
